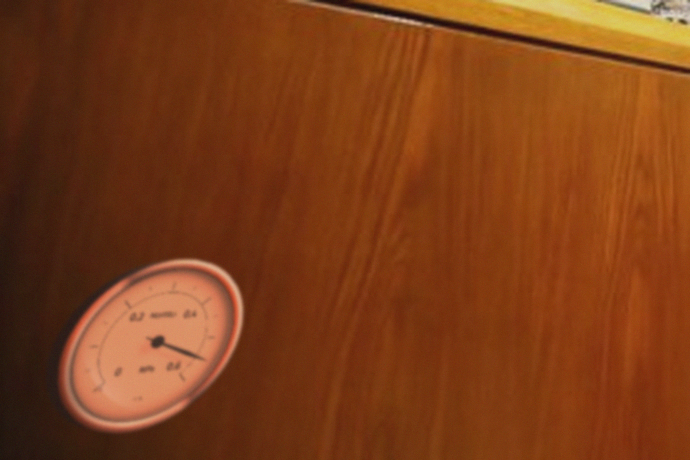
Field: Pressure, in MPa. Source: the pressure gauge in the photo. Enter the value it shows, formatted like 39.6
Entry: 0.55
